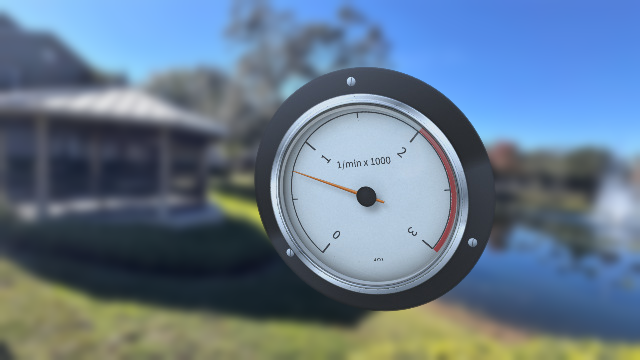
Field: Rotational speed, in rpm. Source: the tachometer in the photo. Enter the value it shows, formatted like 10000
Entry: 750
